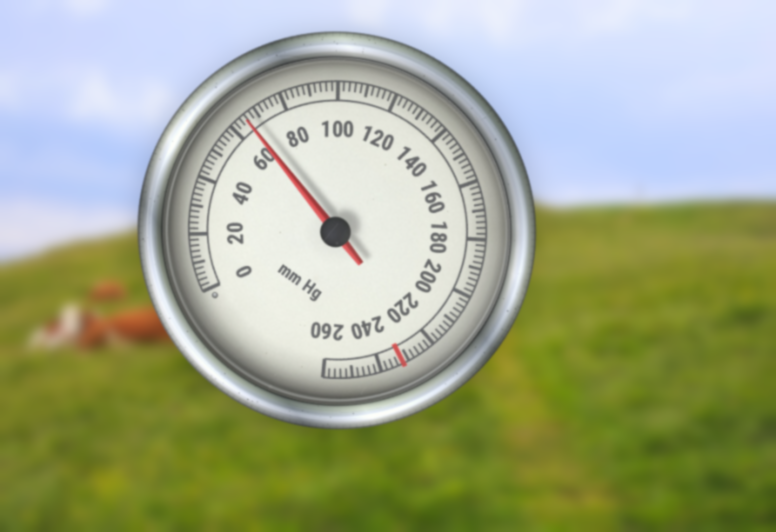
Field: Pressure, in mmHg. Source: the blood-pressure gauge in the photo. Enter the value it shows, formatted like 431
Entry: 66
